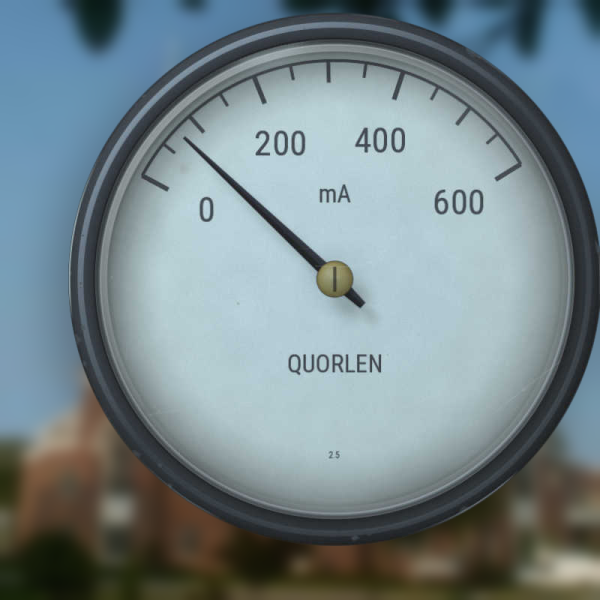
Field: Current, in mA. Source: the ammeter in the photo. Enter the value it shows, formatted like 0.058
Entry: 75
